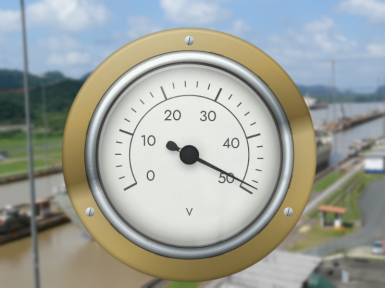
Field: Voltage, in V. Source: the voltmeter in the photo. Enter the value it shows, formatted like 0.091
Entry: 49
